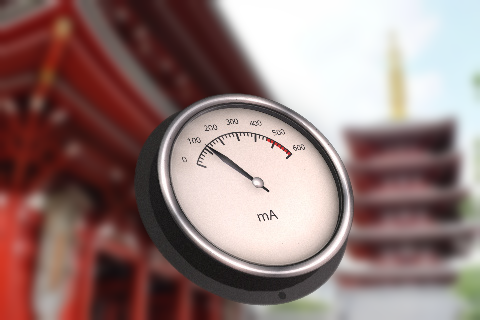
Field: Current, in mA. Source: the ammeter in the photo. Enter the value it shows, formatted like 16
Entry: 100
